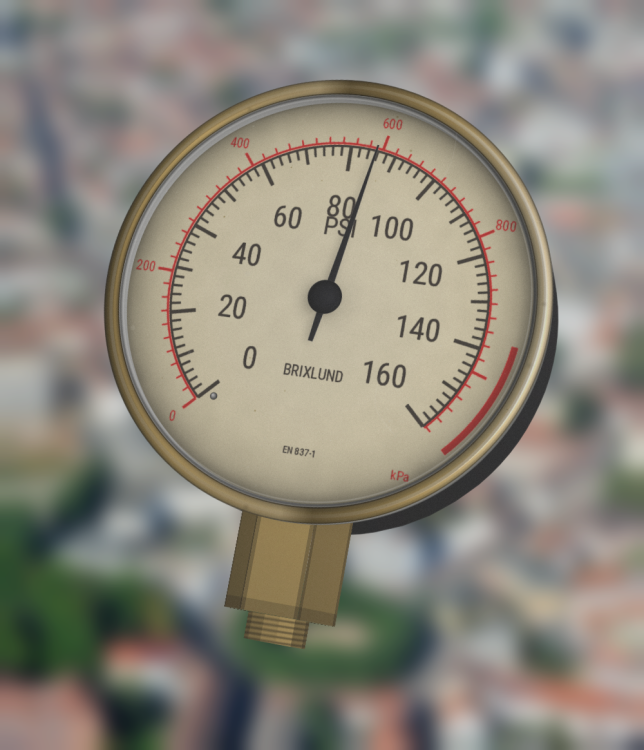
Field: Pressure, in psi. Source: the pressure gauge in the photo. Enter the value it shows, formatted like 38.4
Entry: 86
